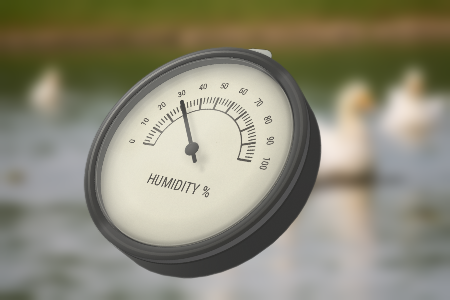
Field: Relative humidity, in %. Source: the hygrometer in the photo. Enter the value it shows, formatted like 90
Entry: 30
